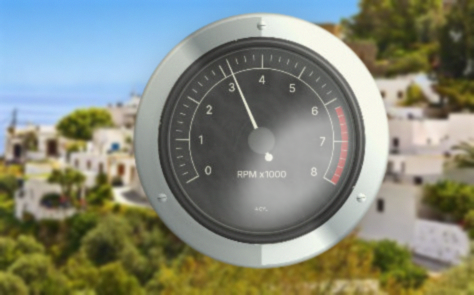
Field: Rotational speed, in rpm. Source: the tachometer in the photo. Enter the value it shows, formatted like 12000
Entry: 3200
